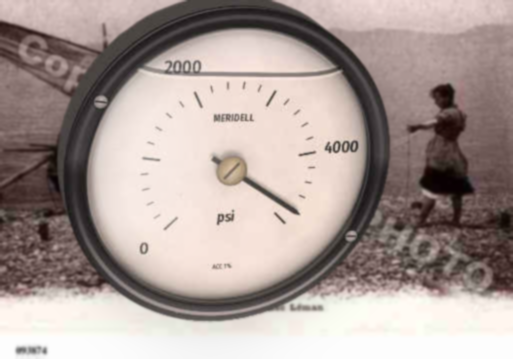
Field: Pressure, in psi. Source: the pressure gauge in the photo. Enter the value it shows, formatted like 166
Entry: 4800
